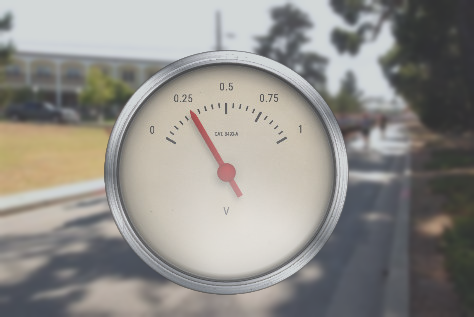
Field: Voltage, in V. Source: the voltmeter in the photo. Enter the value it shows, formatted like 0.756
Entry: 0.25
